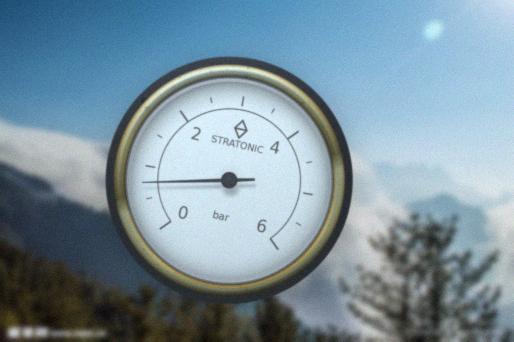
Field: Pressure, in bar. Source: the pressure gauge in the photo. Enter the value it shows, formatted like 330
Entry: 0.75
